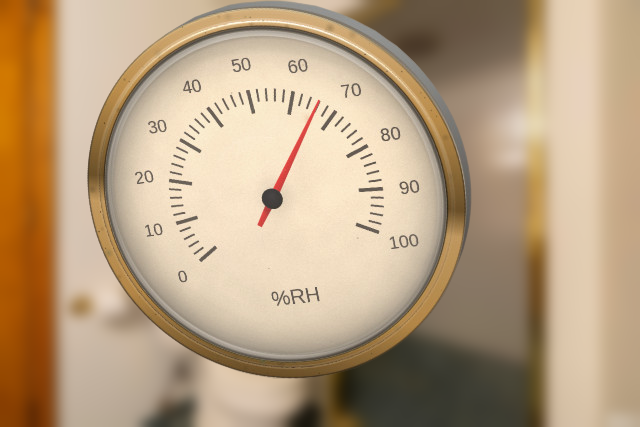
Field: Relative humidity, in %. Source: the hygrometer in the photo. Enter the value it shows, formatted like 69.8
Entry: 66
